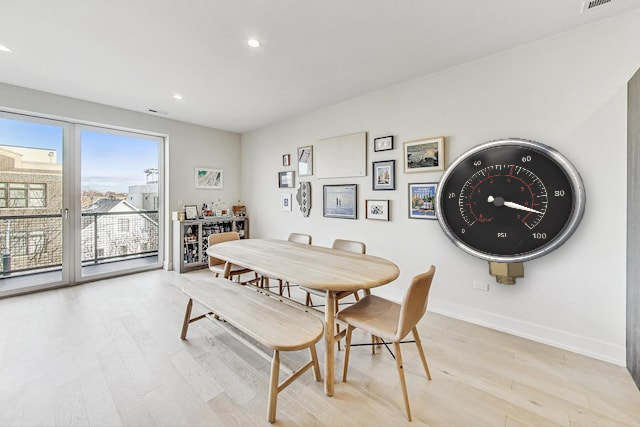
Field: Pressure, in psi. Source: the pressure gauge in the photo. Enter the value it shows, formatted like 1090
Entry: 90
